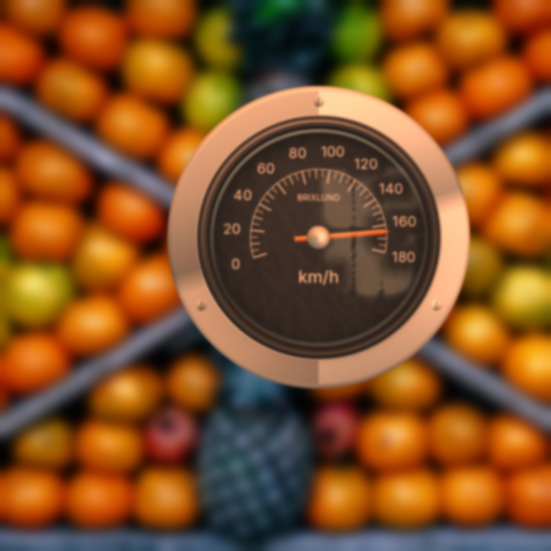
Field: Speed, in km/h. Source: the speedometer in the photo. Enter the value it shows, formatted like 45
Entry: 165
